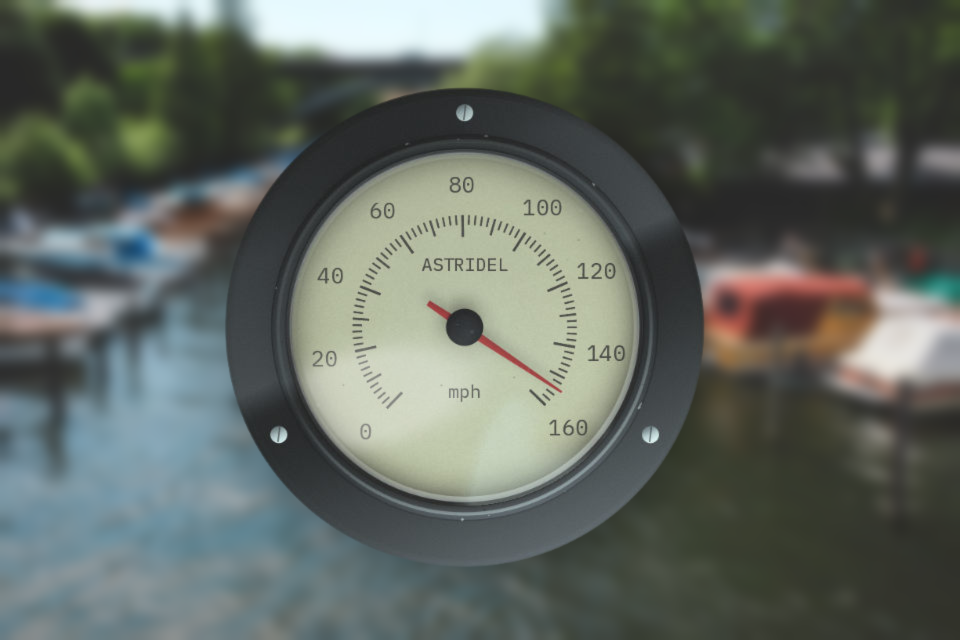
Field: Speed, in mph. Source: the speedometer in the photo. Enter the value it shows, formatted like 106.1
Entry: 154
